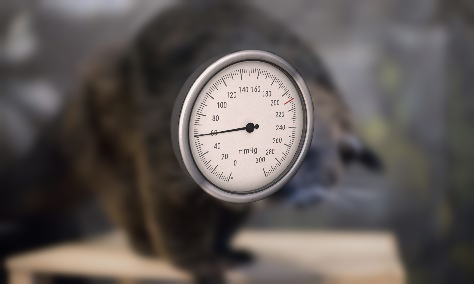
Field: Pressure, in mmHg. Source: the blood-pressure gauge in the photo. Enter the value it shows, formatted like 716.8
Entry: 60
